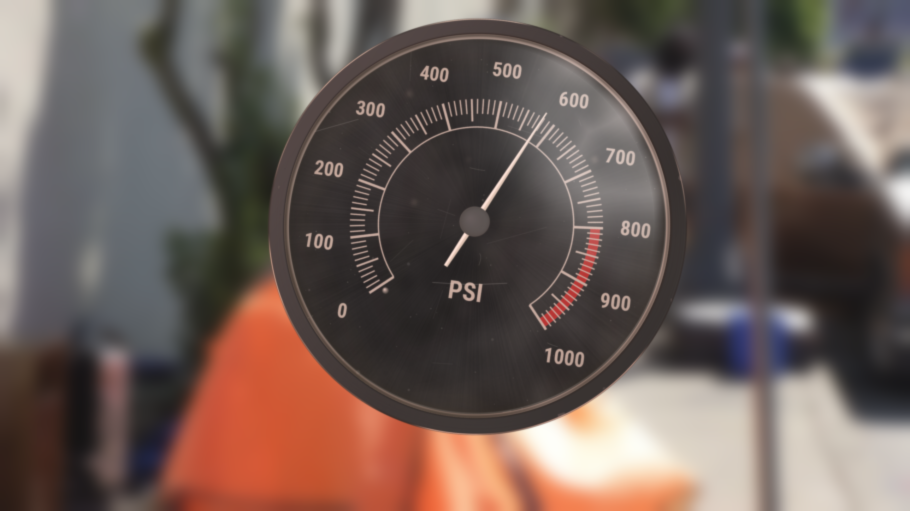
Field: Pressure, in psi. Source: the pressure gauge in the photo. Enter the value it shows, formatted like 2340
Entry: 580
